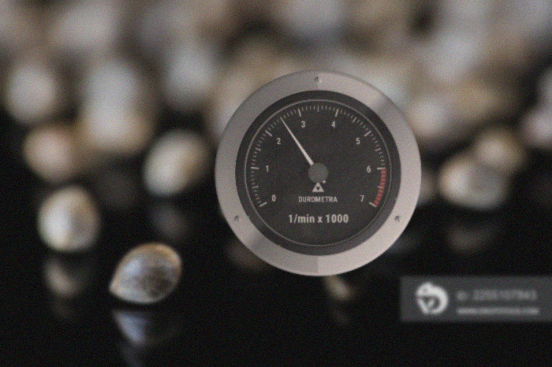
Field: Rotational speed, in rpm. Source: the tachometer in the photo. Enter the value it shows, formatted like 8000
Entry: 2500
